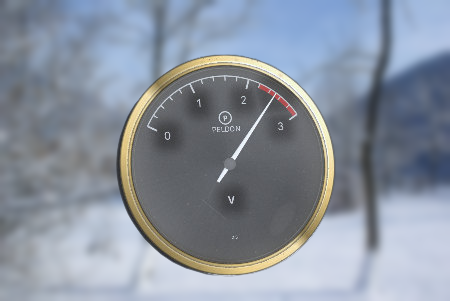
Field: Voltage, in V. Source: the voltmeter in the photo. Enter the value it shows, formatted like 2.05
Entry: 2.5
